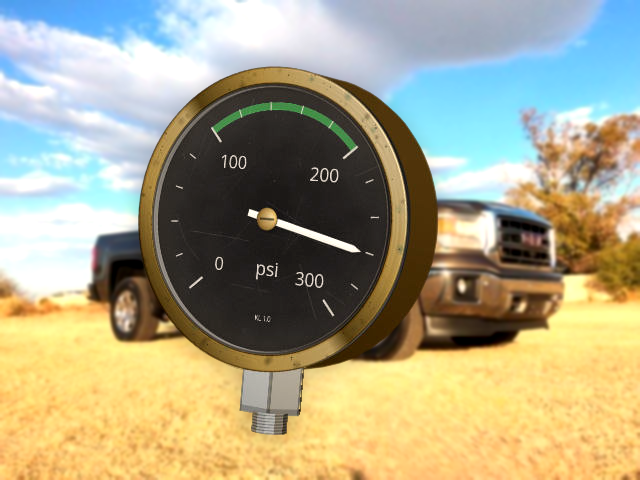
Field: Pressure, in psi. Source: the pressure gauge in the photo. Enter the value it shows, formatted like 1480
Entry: 260
